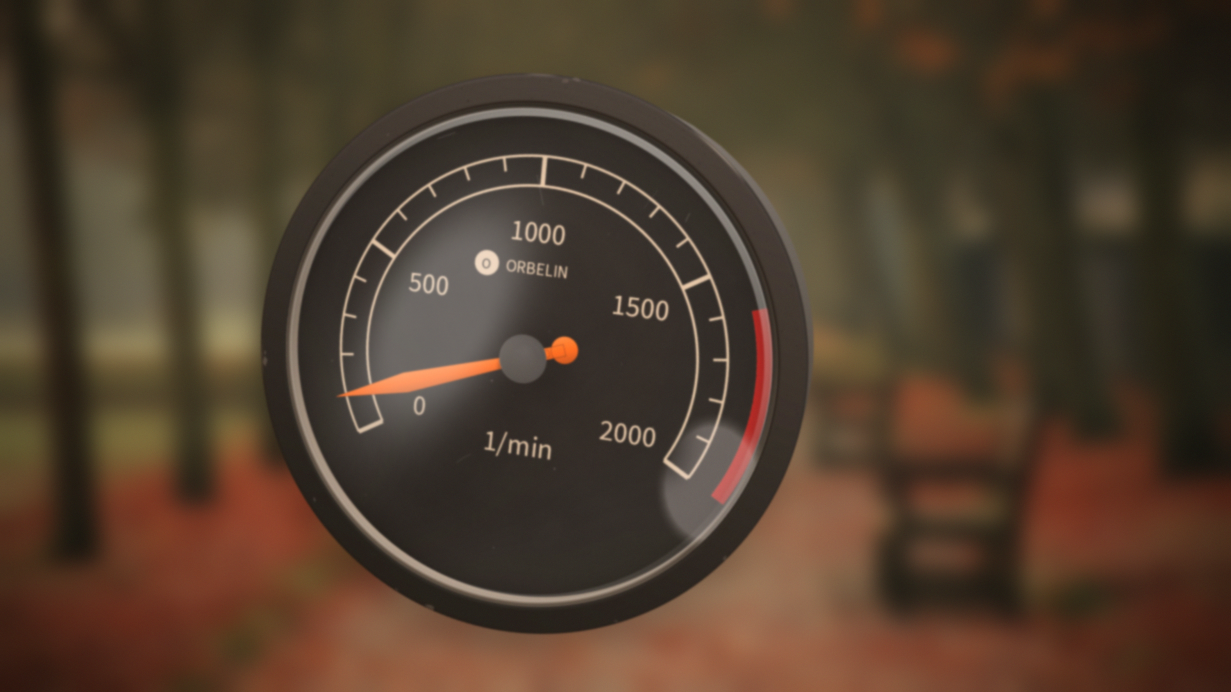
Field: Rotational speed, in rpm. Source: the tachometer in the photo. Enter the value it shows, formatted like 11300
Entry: 100
